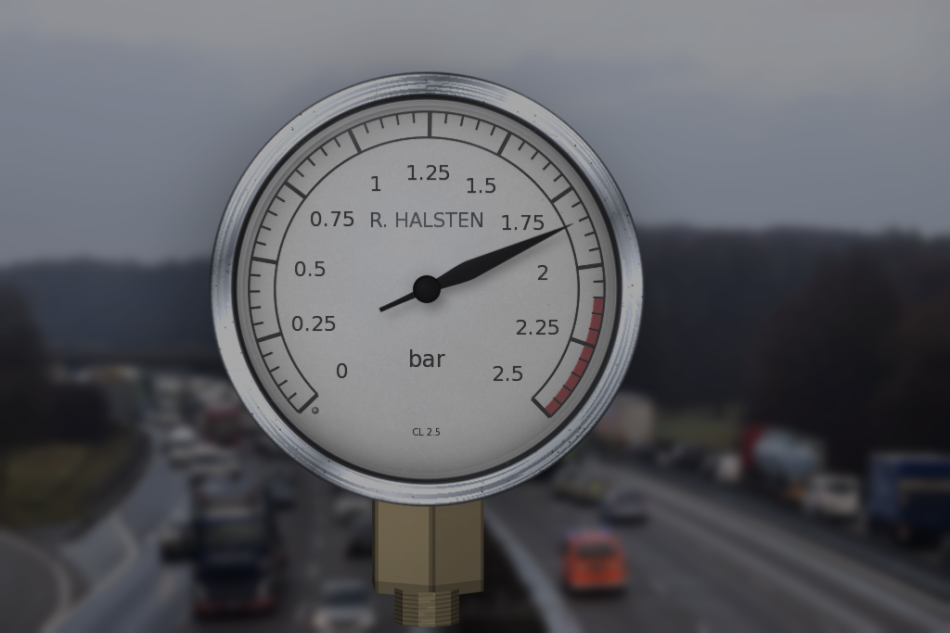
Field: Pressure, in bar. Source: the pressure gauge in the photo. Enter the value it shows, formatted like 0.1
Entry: 1.85
